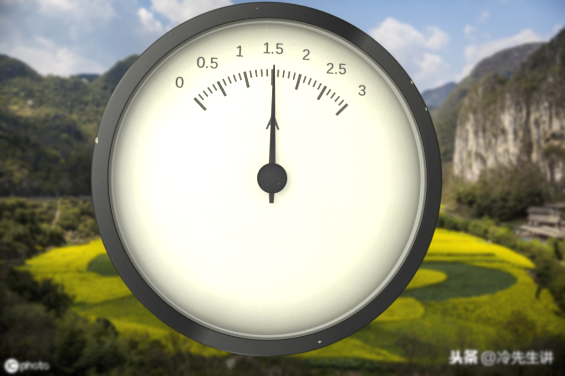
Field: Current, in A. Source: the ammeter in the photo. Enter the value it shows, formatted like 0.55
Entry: 1.5
